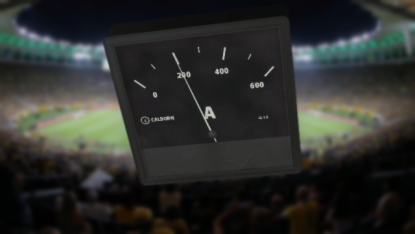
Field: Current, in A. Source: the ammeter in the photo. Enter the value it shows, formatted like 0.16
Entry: 200
